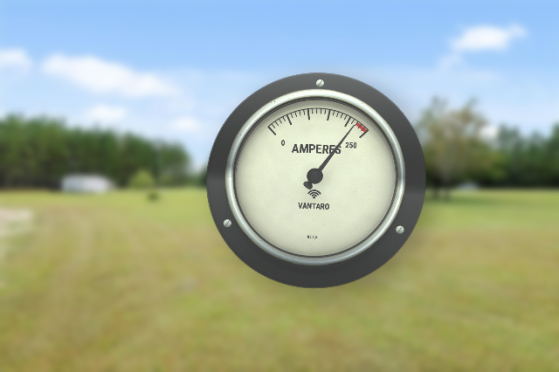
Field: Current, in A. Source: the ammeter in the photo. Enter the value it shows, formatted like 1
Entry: 220
